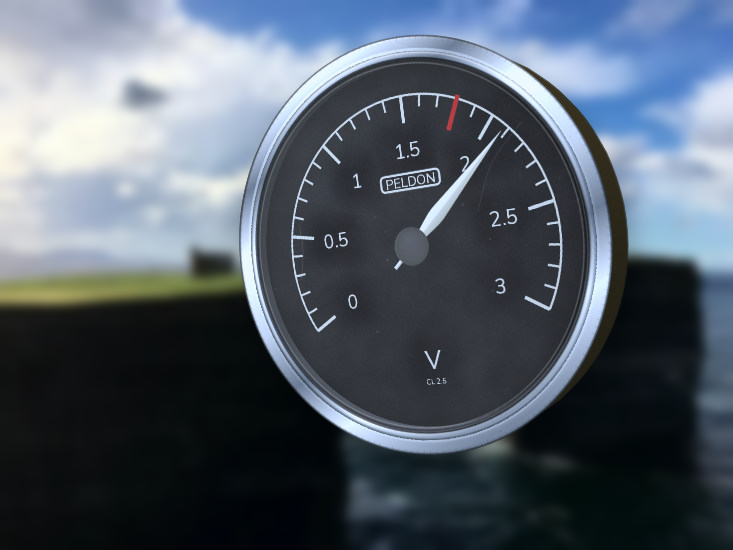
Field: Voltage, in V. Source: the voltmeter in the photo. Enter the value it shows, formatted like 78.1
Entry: 2.1
